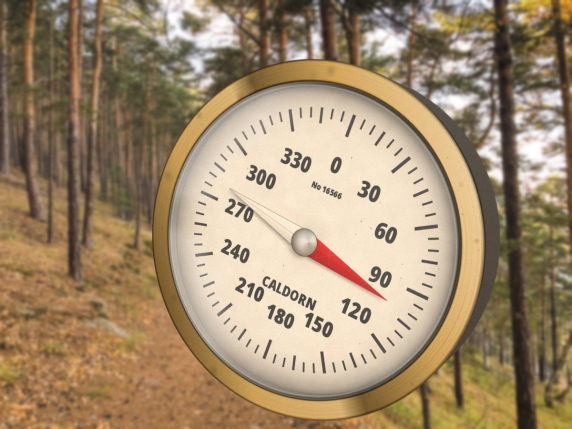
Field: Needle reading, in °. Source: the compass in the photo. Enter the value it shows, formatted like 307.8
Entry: 100
